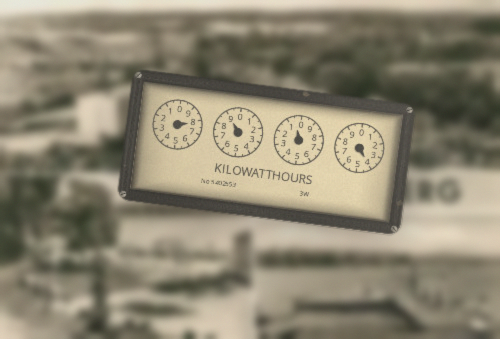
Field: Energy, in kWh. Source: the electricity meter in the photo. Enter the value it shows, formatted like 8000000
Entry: 7904
